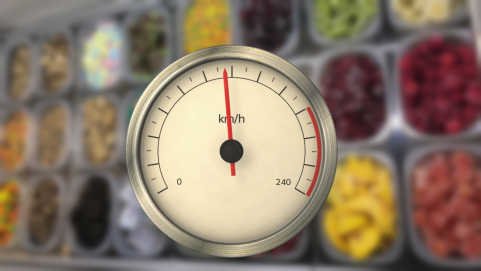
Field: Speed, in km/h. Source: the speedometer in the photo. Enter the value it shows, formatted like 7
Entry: 115
